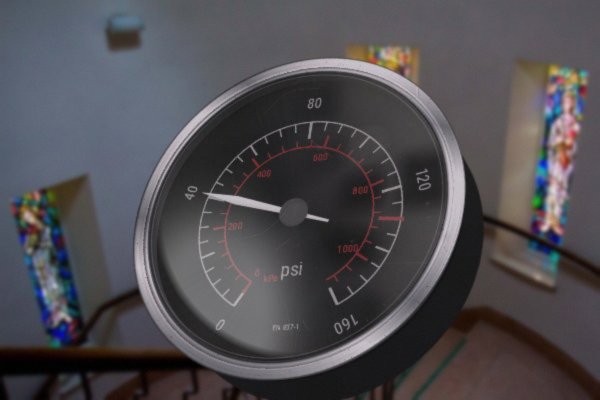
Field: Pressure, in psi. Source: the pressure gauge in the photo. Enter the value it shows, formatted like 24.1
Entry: 40
